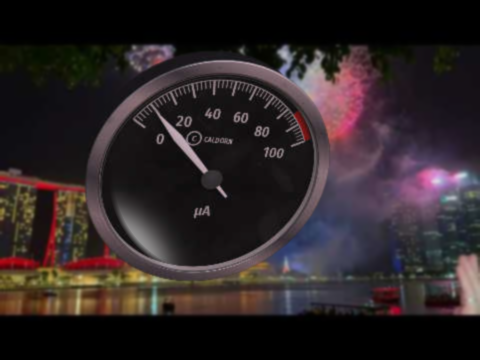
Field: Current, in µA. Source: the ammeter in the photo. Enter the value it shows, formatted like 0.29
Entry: 10
